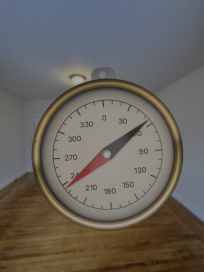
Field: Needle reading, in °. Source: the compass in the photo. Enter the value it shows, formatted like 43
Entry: 235
